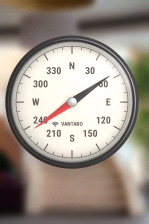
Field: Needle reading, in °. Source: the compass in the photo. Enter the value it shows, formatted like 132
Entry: 235
